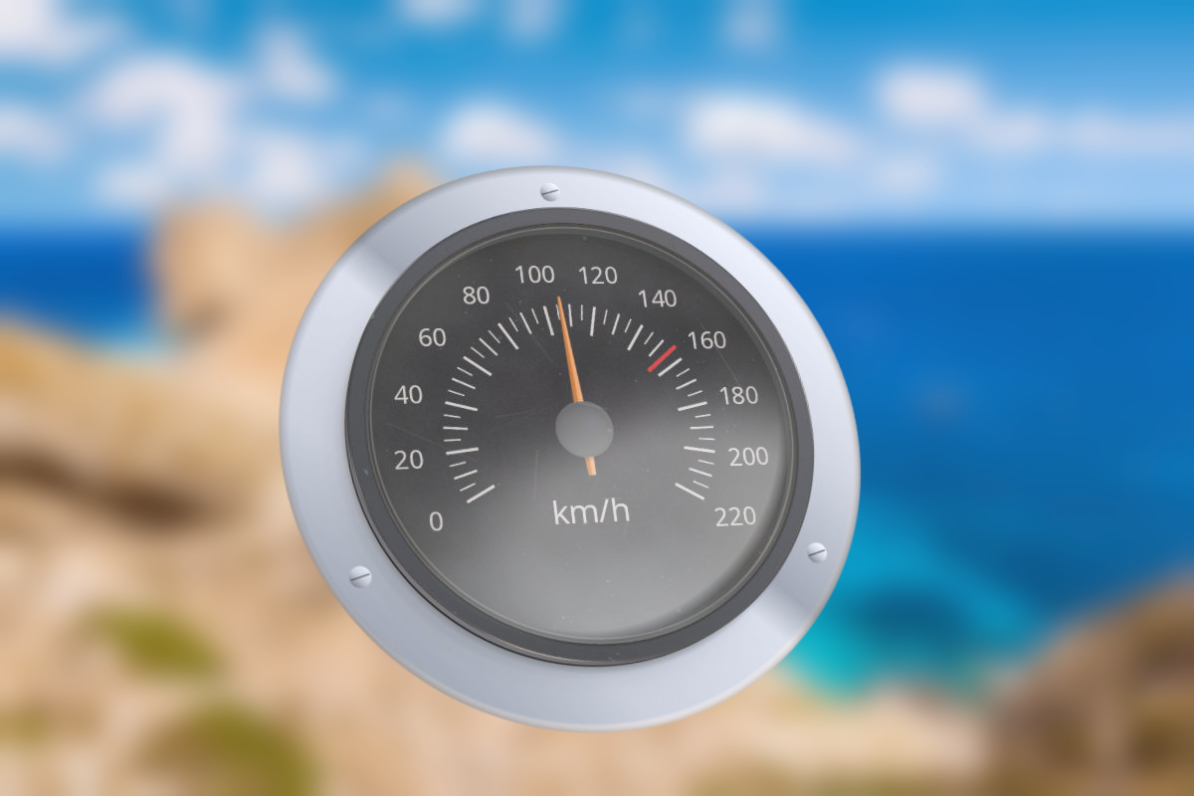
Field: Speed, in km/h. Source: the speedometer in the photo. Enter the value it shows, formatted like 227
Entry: 105
